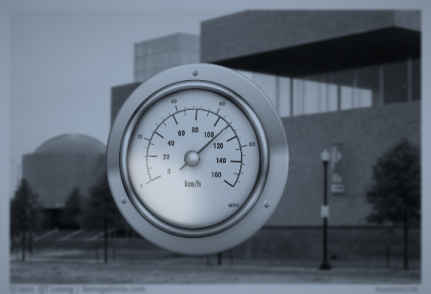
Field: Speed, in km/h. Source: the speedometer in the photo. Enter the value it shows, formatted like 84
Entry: 110
